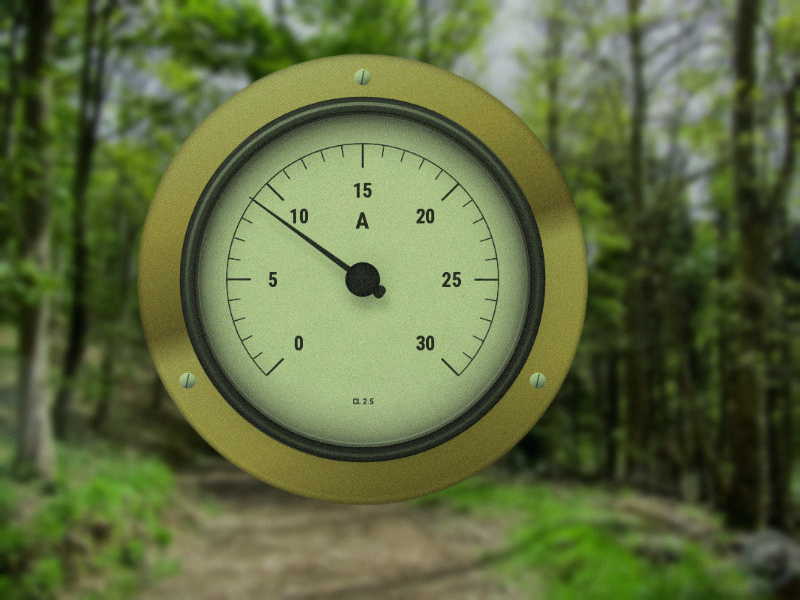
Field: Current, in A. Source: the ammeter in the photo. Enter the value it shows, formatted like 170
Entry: 9
